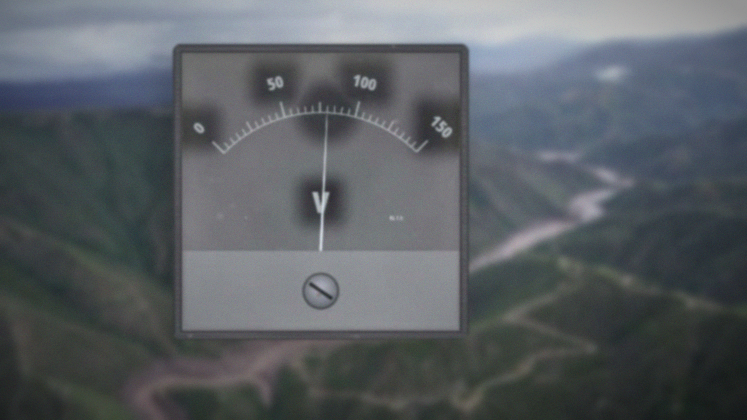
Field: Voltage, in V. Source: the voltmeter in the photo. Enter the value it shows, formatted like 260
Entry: 80
